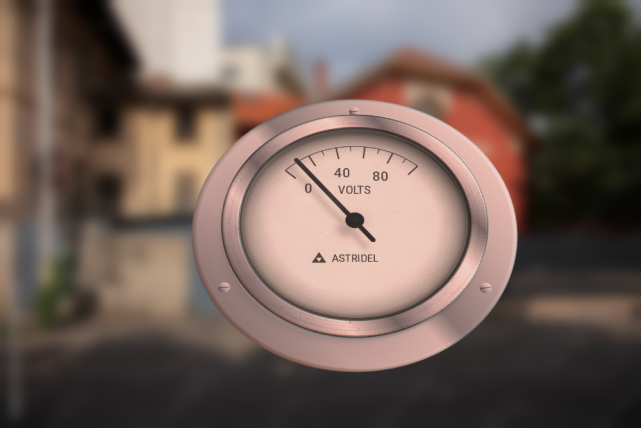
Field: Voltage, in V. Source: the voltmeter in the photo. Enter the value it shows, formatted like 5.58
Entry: 10
